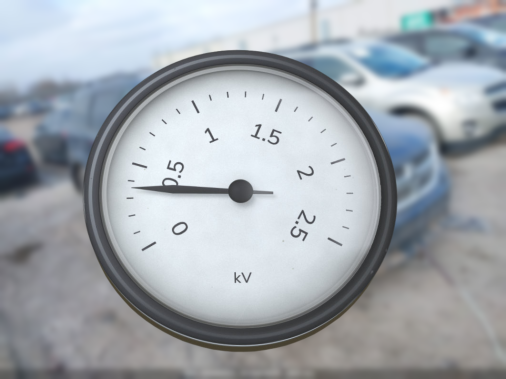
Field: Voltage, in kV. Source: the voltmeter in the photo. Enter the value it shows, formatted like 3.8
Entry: 0.35
